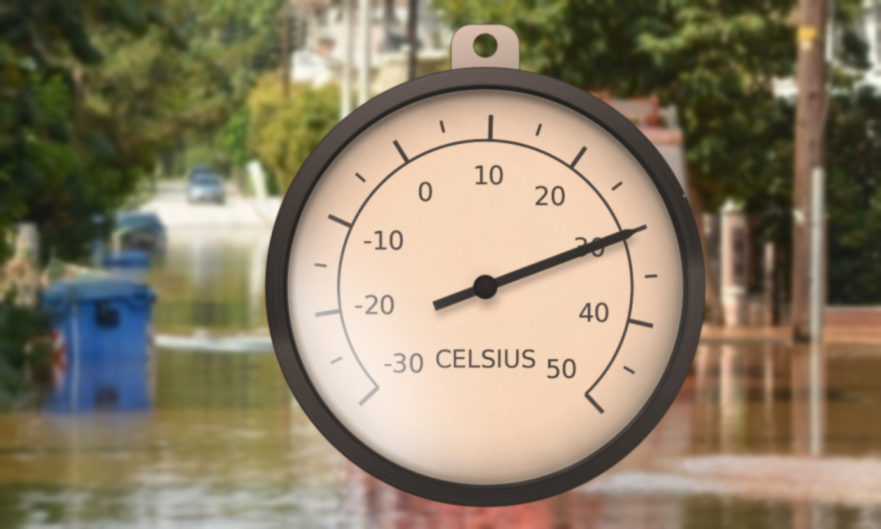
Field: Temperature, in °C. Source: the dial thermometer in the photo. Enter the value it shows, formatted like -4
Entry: 30
